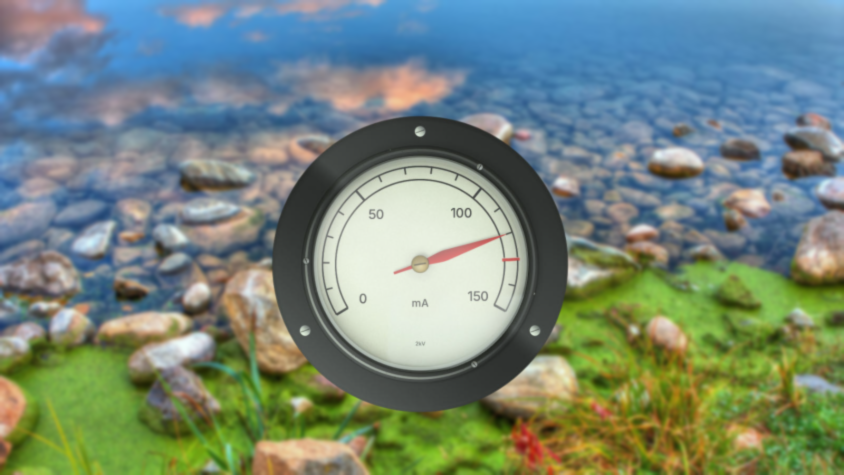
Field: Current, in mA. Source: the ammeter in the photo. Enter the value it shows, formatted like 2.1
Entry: 120
